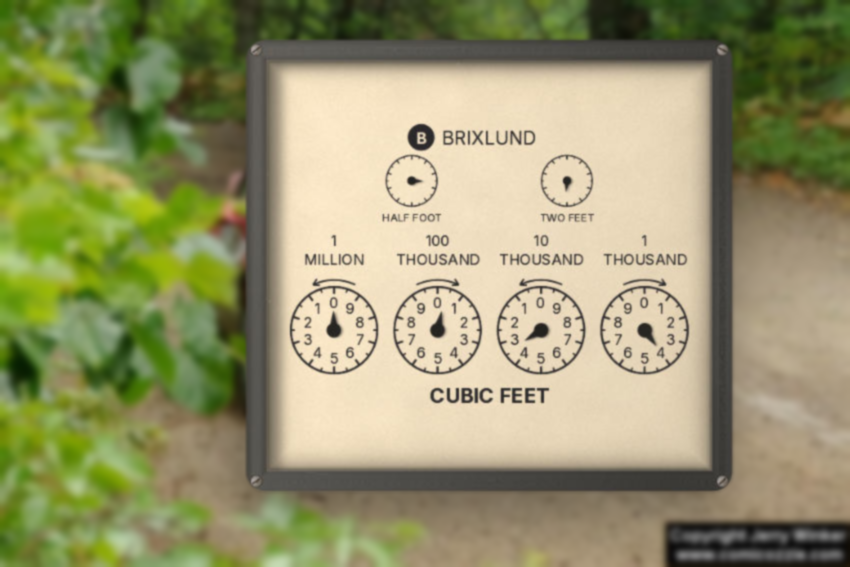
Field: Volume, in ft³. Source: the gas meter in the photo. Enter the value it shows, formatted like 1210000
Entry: 3400
